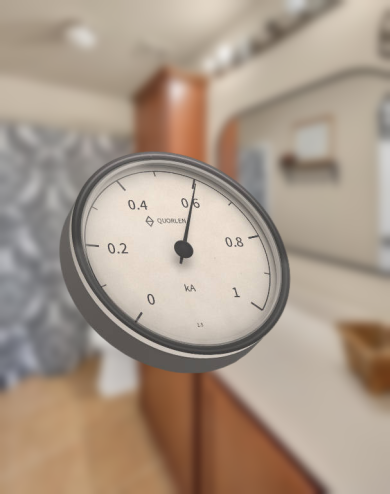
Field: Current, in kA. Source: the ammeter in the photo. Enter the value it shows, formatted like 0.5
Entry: 0.6
